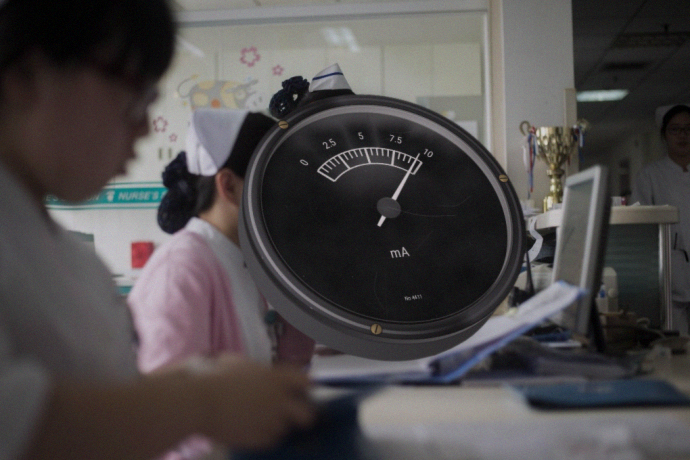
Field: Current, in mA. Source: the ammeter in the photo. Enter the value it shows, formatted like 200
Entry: 9.5
